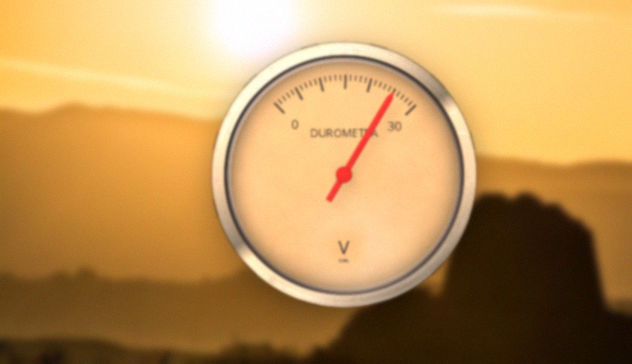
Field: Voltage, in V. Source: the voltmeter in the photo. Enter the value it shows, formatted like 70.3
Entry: 25
